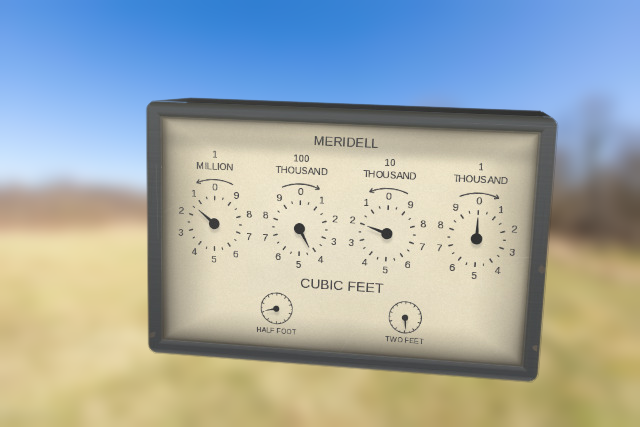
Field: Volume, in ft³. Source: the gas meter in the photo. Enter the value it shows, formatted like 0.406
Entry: 142000
